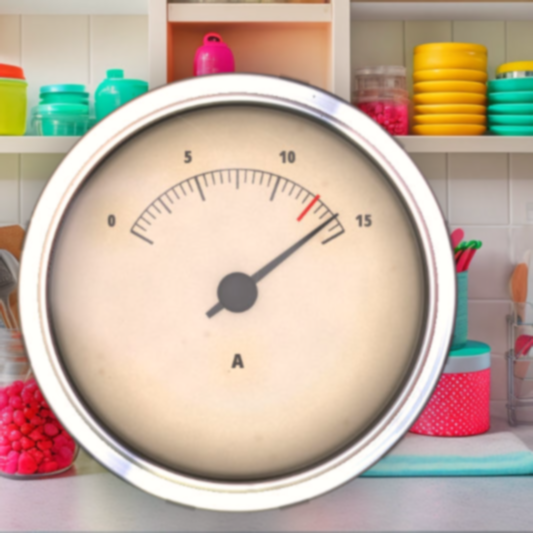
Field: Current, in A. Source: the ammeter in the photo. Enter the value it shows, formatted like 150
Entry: 14
